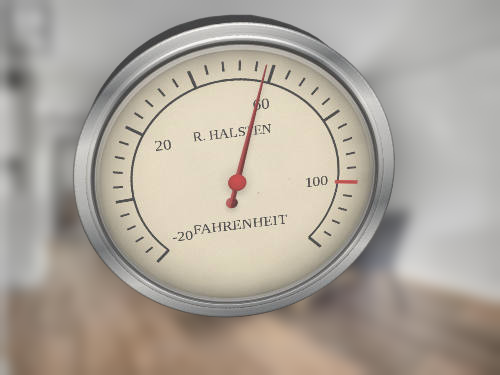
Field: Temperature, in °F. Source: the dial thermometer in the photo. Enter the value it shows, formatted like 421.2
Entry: 58
